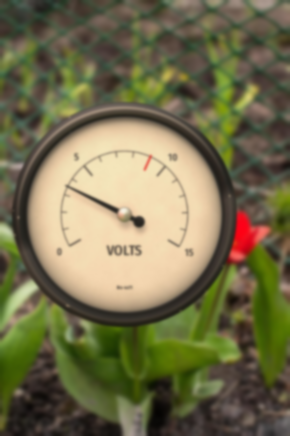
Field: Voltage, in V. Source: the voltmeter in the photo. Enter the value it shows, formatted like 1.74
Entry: 3.5
